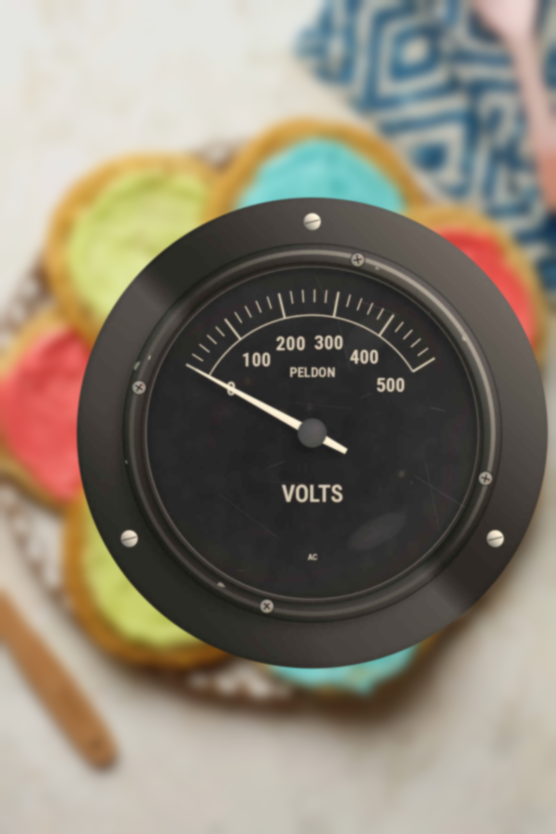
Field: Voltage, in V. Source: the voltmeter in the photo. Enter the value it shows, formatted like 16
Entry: 0
